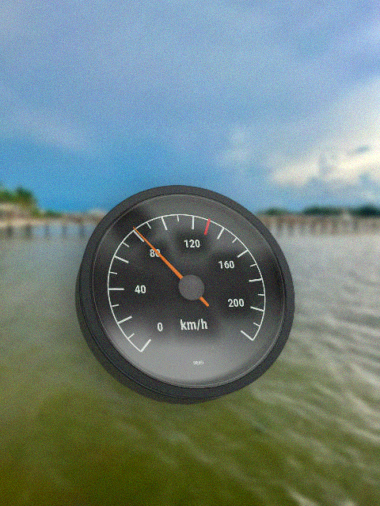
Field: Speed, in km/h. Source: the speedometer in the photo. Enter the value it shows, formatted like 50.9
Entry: 80
